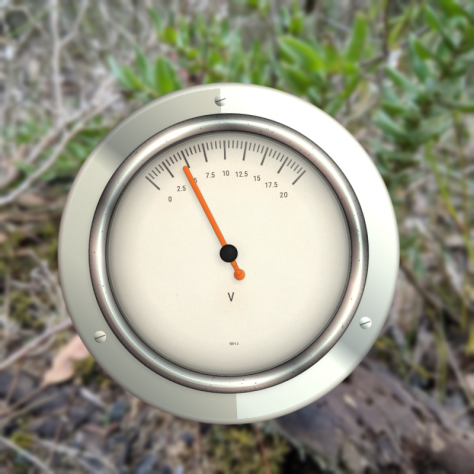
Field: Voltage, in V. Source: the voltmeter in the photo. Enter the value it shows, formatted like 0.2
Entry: 4.5
